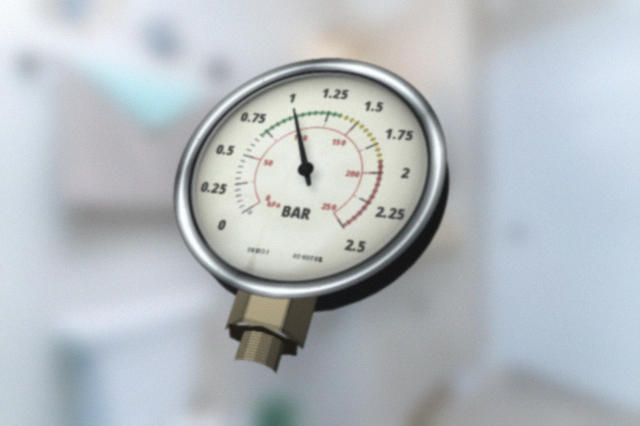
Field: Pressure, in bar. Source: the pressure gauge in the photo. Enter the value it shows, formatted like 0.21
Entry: 1
